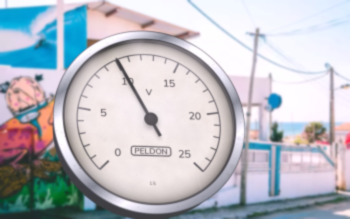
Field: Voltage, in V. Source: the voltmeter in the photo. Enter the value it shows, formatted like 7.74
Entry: 10
